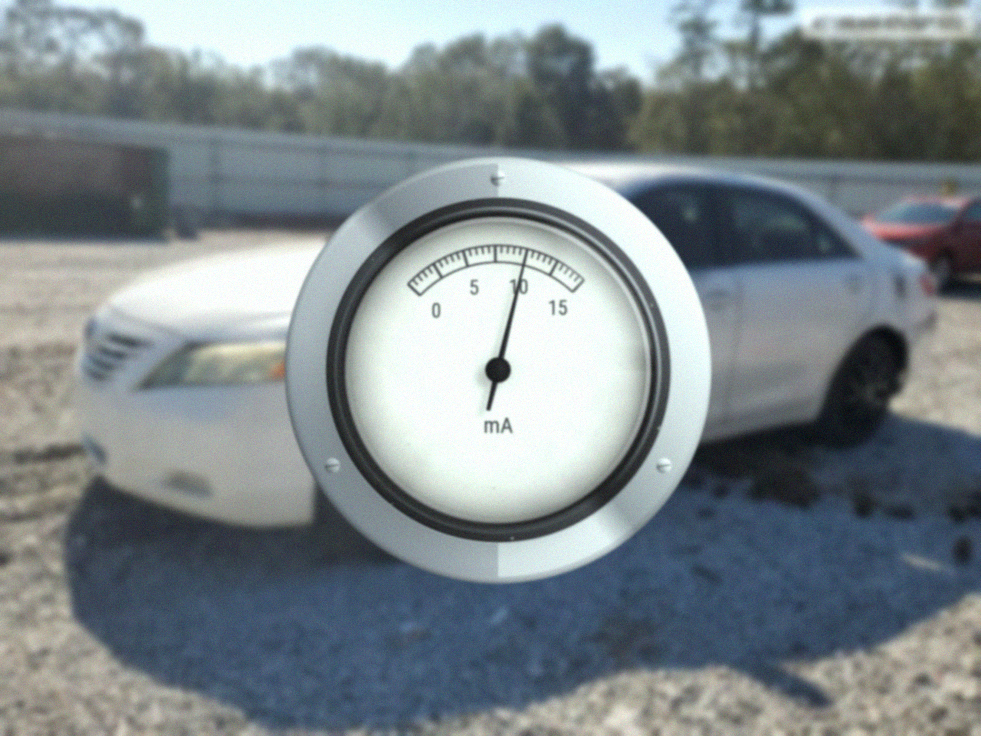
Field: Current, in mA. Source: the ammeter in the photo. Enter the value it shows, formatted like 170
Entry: 10
